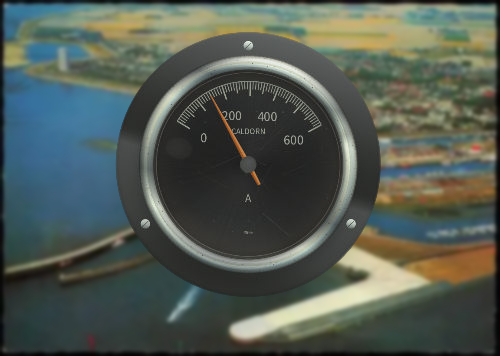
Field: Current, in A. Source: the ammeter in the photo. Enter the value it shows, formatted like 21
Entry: 150
